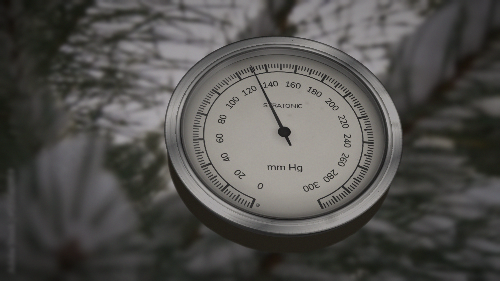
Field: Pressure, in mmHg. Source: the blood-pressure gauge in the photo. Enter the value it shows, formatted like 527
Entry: 130
